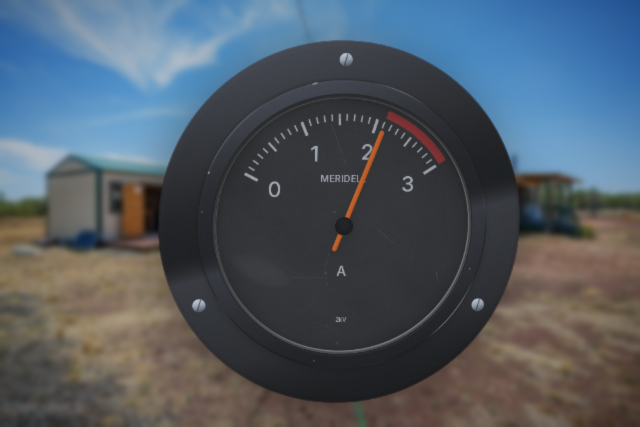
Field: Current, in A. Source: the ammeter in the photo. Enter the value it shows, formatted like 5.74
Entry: 2.1
